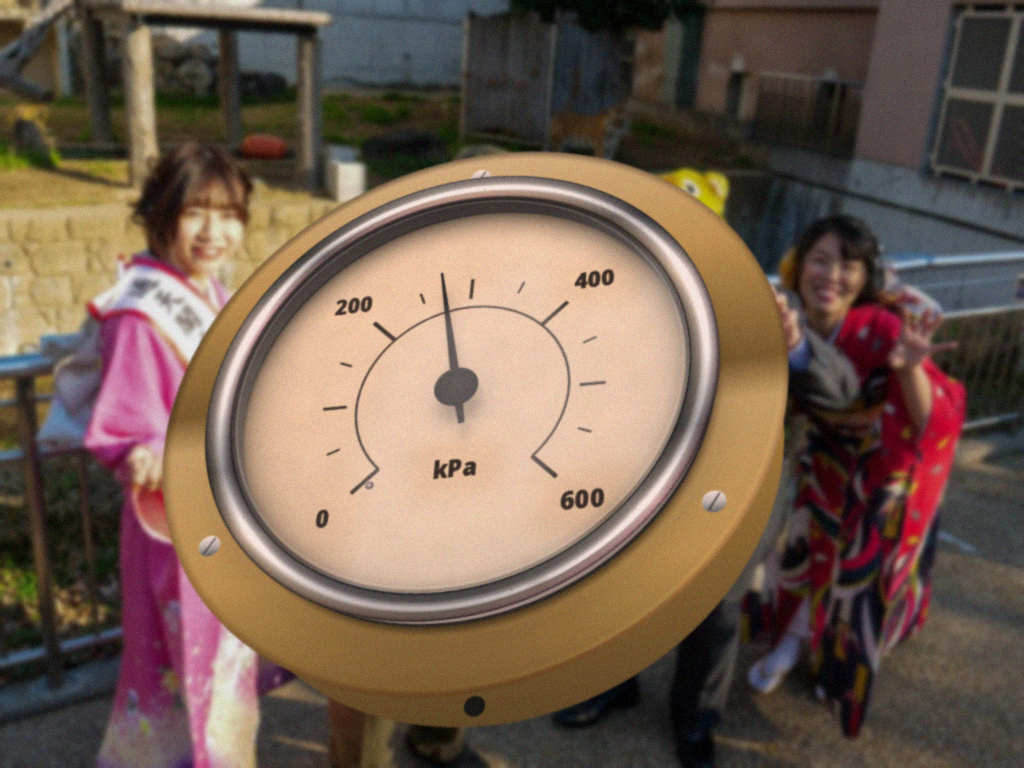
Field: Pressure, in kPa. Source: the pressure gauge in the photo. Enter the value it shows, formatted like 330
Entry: 275
